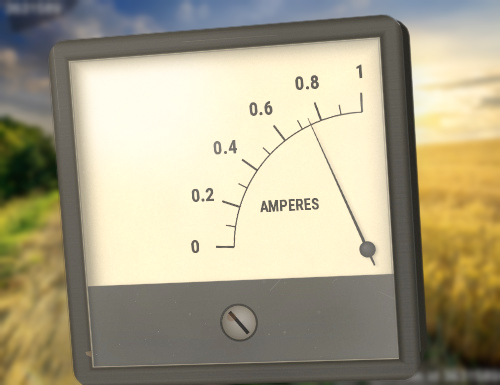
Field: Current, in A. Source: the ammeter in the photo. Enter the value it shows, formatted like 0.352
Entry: 0.75
